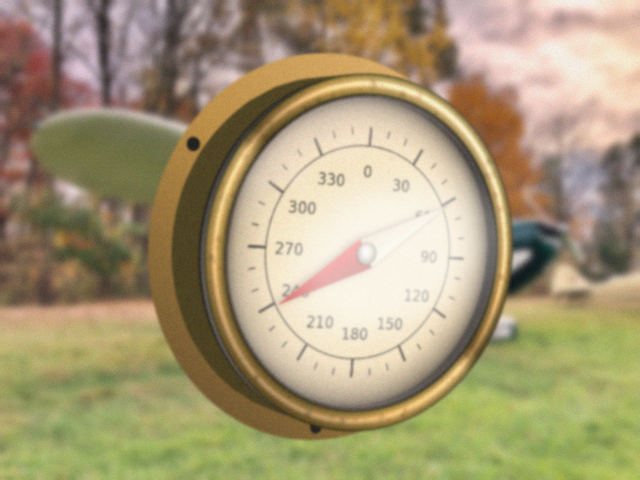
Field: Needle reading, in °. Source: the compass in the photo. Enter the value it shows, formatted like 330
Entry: 240
